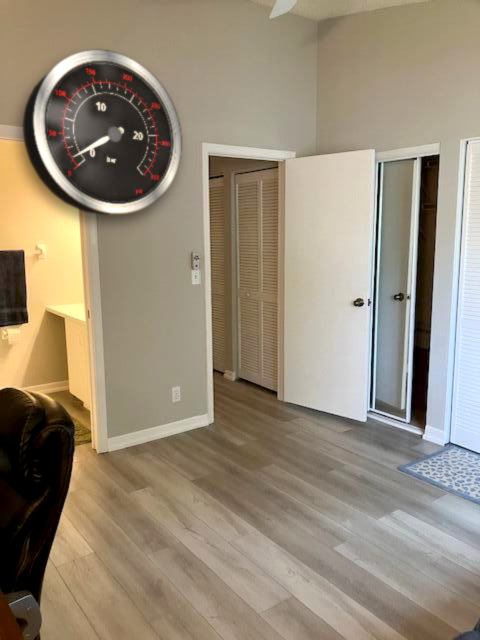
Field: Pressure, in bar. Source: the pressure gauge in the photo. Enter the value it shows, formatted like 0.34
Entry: 1
